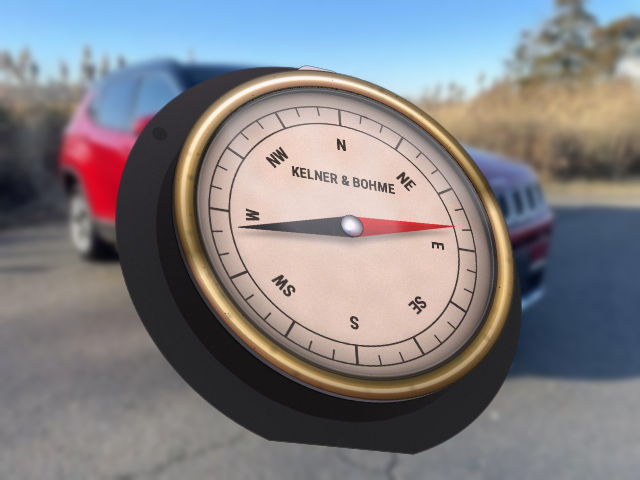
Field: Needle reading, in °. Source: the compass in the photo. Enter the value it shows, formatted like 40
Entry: 80
